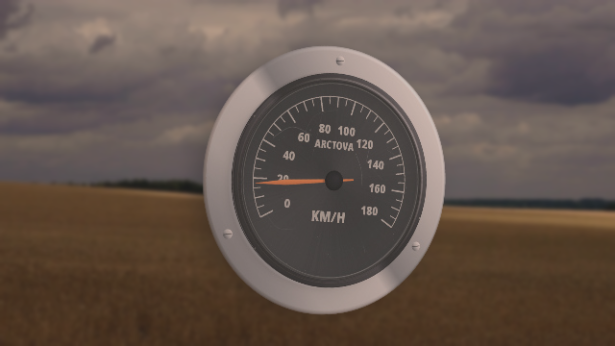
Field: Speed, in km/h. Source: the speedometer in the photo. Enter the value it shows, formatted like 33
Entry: 17.5
